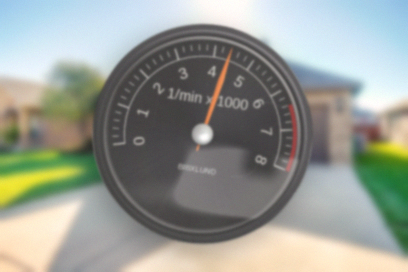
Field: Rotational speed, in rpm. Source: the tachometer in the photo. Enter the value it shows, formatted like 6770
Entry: 4400
